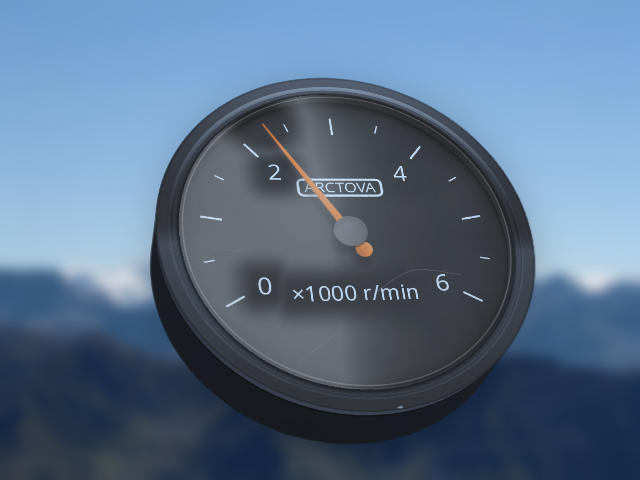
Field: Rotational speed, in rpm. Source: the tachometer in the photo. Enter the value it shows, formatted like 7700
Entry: 2250
